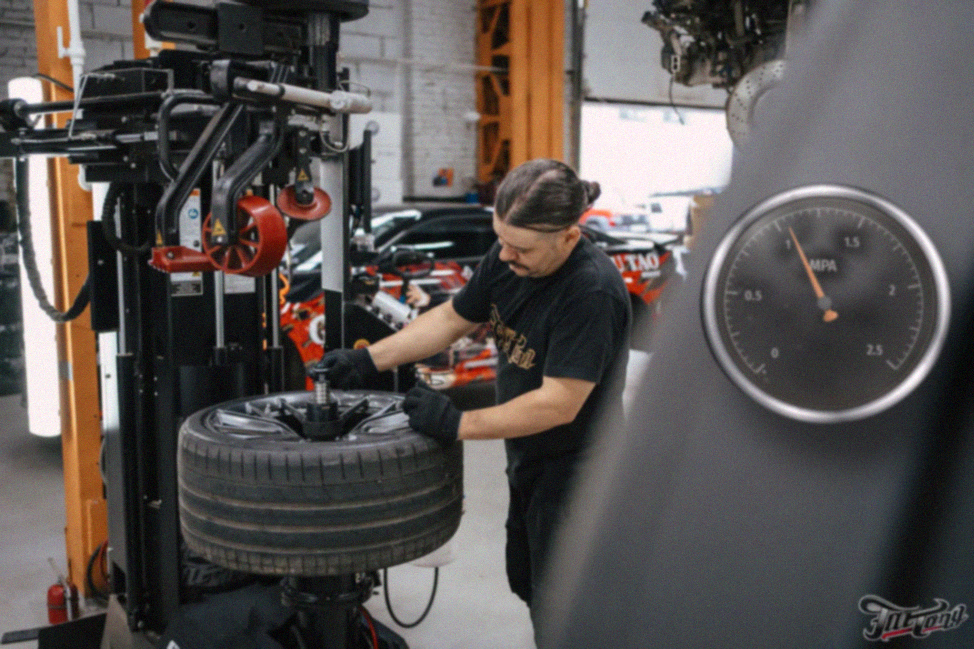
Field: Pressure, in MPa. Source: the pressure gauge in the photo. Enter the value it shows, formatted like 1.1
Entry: 1.05
